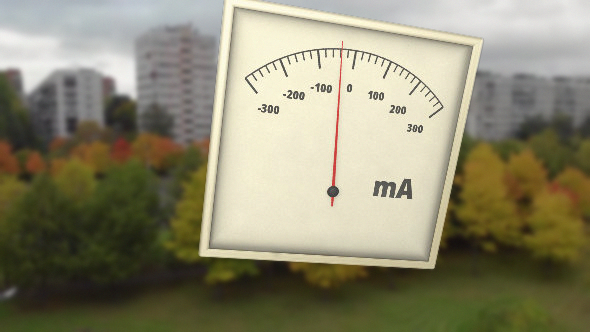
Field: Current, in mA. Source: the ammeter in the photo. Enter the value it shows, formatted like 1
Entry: -40
